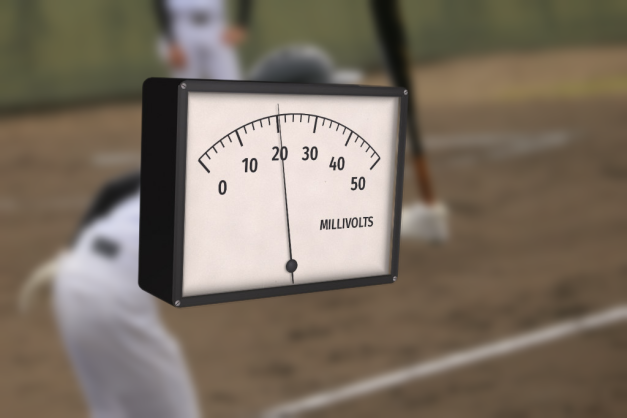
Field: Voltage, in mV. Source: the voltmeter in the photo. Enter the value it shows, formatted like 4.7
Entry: 20
